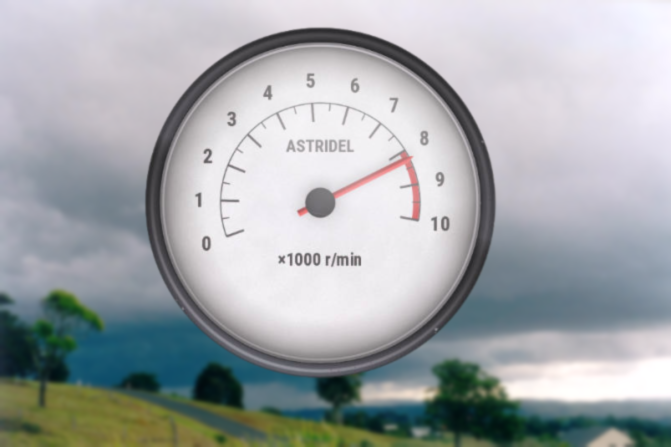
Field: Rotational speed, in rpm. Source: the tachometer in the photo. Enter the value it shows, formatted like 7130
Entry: 8250
